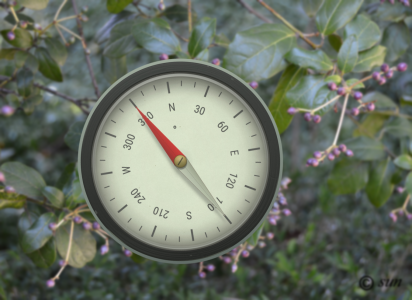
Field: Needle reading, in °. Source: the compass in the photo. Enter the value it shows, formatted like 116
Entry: 330
